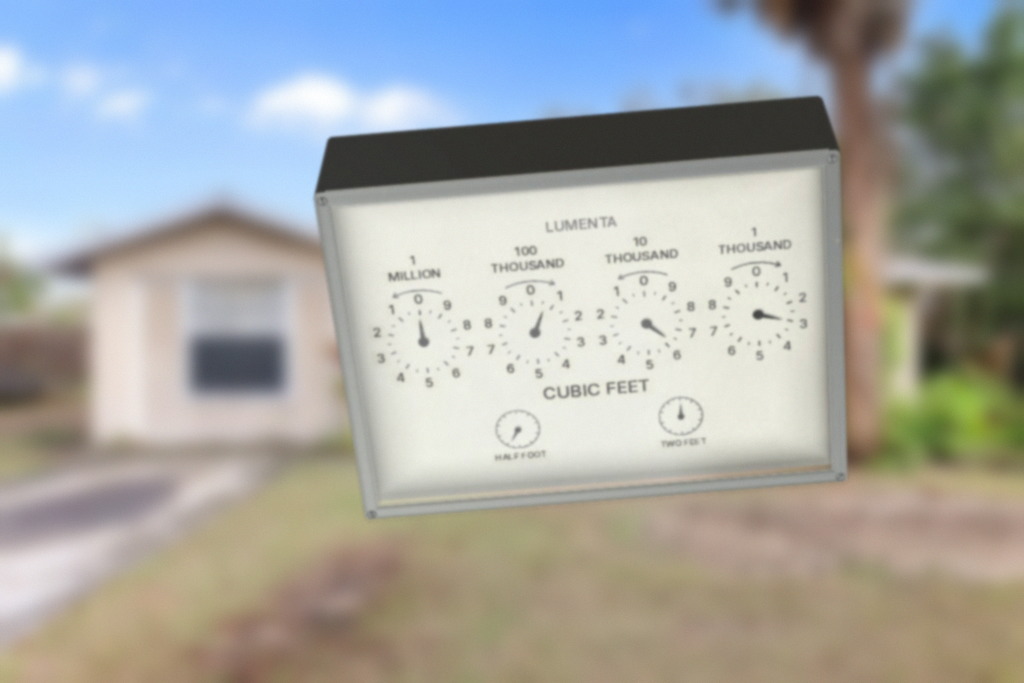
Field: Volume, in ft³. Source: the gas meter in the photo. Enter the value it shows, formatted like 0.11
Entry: 6300
